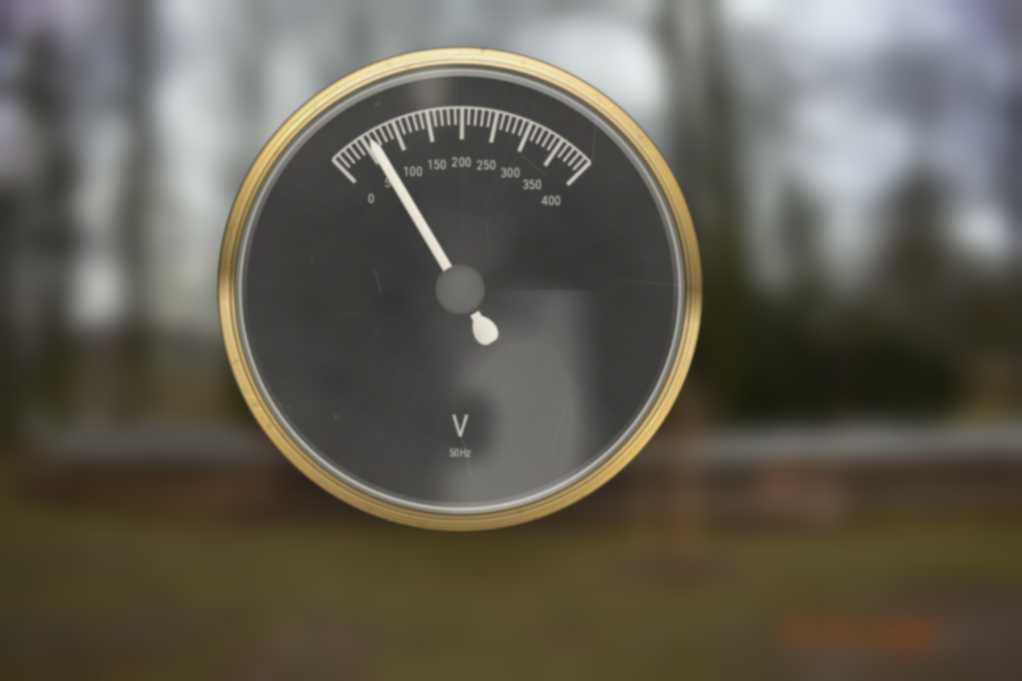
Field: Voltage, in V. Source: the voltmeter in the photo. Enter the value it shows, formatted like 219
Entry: 60
